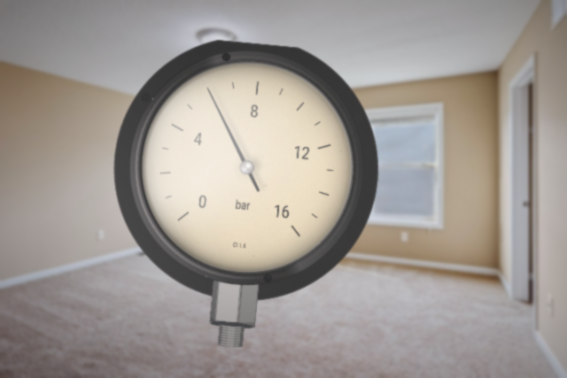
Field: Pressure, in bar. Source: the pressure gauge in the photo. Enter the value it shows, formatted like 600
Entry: 6
